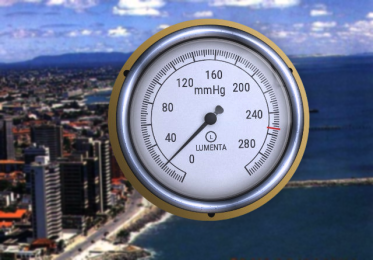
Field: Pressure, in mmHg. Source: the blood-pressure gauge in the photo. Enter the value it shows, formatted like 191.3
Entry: 20
